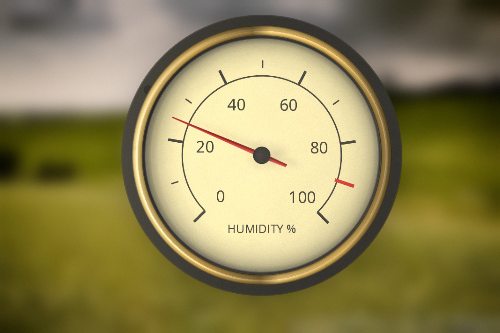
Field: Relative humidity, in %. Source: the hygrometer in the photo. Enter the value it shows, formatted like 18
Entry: 25
